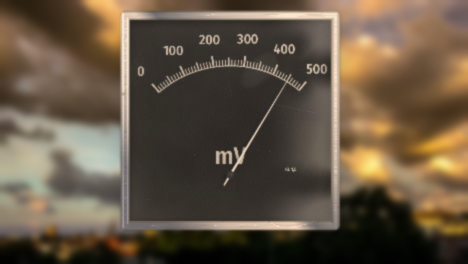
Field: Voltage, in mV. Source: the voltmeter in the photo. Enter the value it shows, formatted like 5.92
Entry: 450
